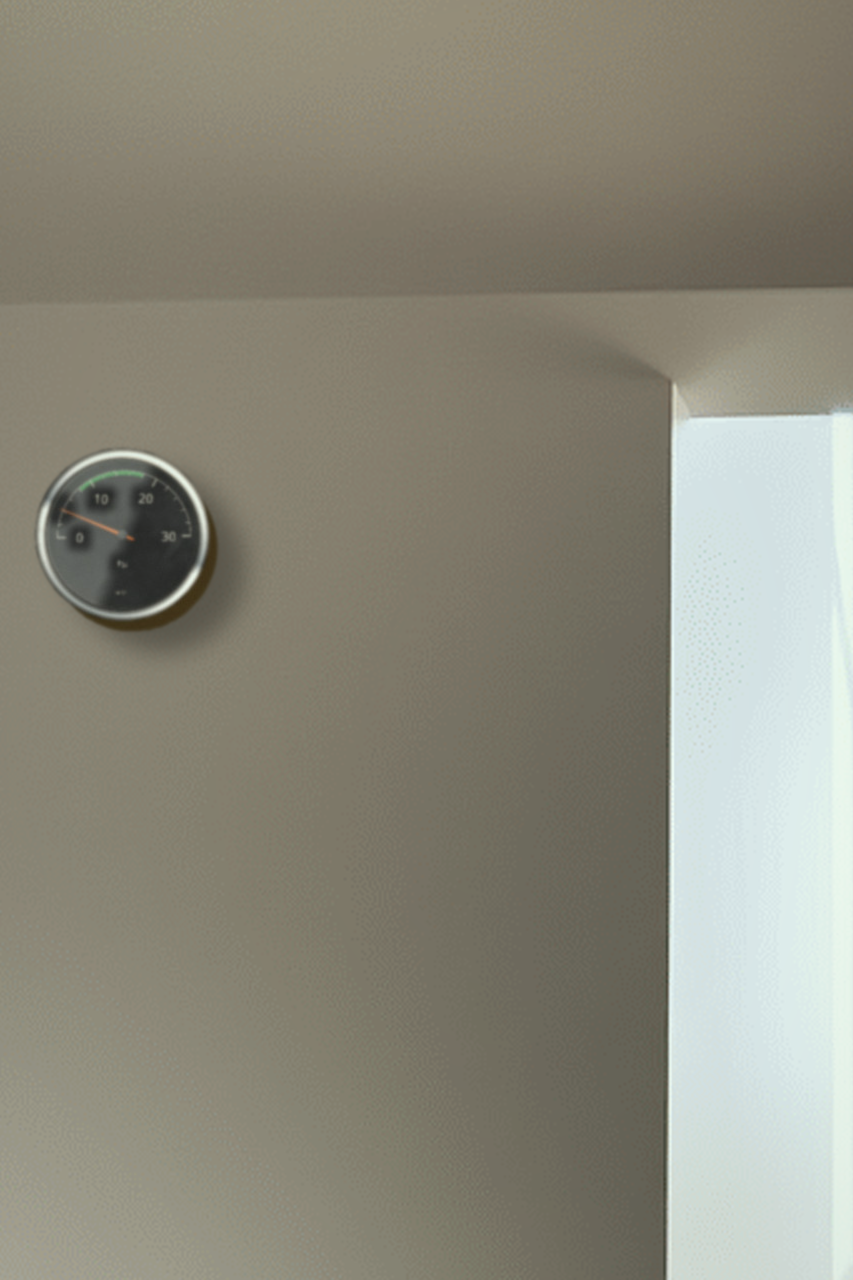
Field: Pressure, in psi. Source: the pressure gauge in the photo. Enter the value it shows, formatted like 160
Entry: 4
